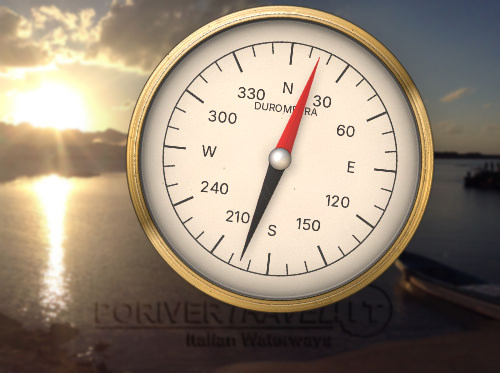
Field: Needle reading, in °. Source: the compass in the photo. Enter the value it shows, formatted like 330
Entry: 15
